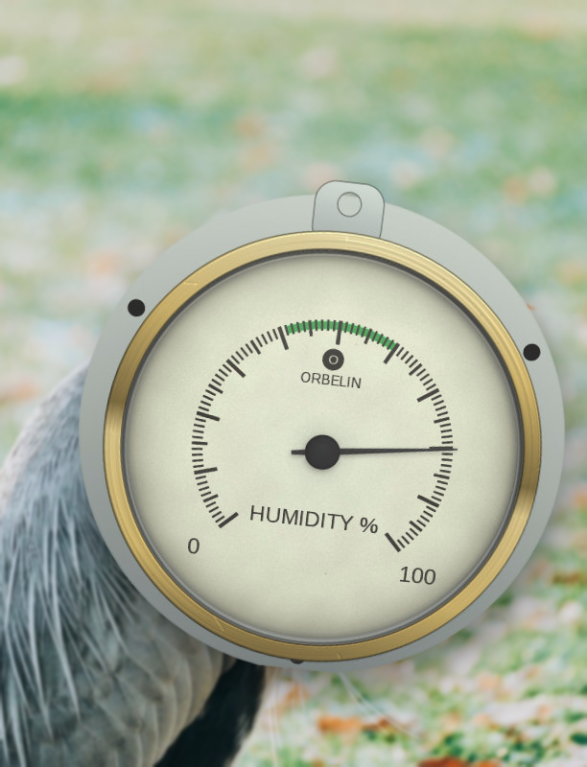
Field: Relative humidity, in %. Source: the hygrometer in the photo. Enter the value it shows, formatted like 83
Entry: 80
